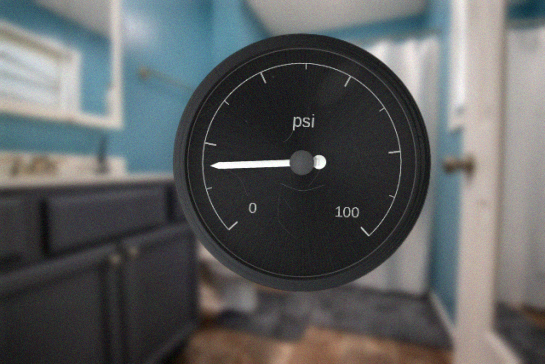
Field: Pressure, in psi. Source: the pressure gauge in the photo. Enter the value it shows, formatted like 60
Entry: 15
